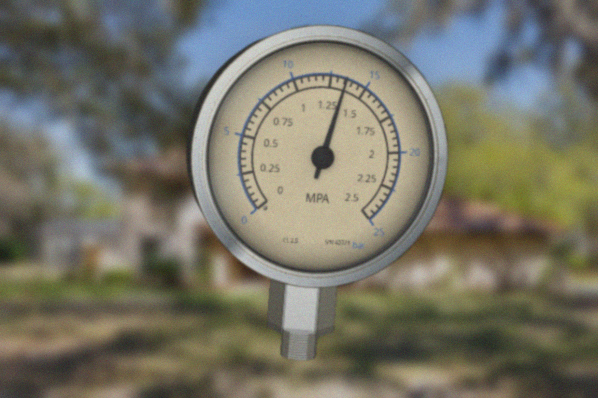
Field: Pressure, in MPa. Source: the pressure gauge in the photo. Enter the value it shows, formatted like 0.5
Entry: 1.35
